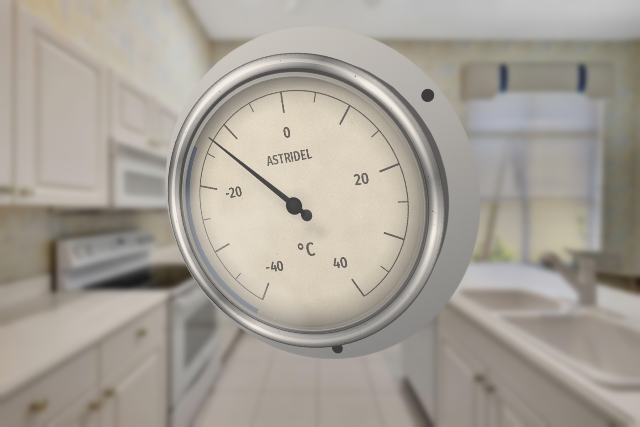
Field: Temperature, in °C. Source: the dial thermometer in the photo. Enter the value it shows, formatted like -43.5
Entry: -12.5
